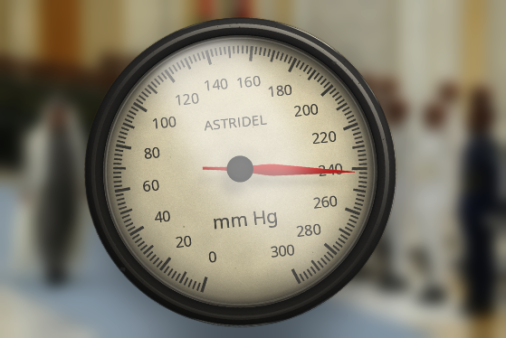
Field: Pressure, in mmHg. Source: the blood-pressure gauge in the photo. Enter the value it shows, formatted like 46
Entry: 242
